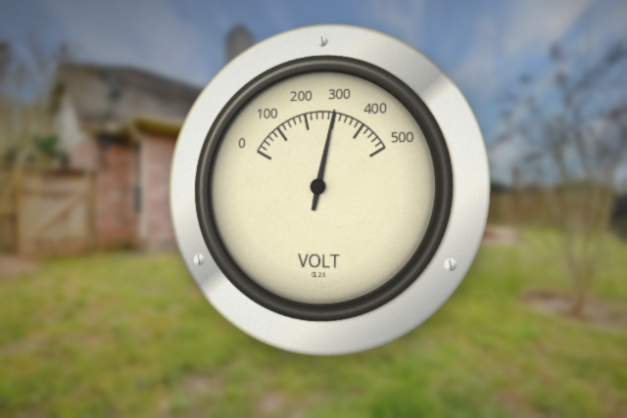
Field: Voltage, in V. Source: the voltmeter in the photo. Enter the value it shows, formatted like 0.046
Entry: 300
